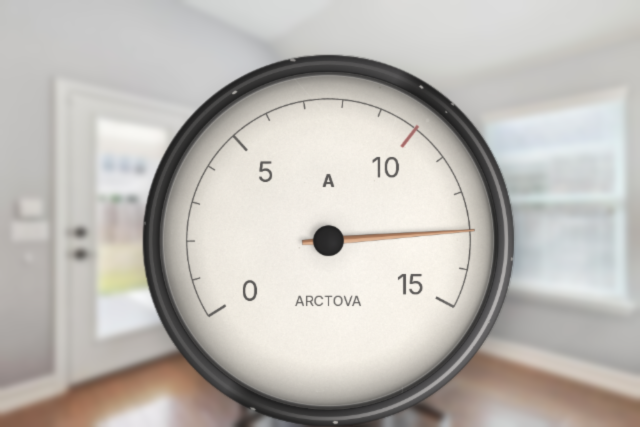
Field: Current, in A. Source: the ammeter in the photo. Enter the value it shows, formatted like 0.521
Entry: 13
